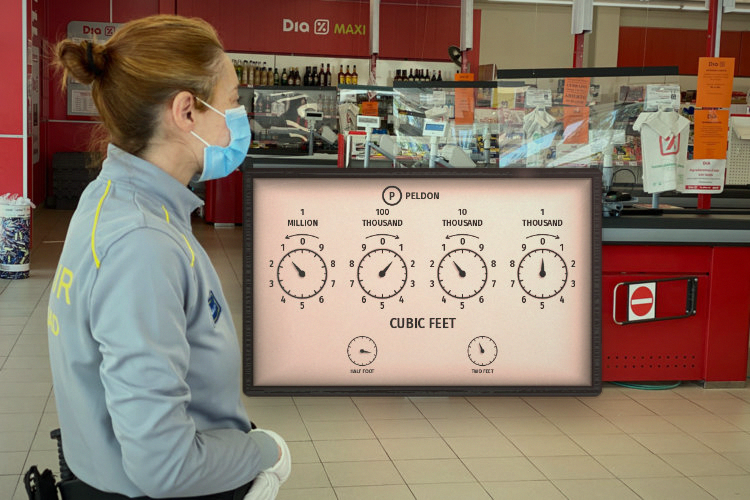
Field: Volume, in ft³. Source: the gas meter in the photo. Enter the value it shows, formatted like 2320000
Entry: 111000
